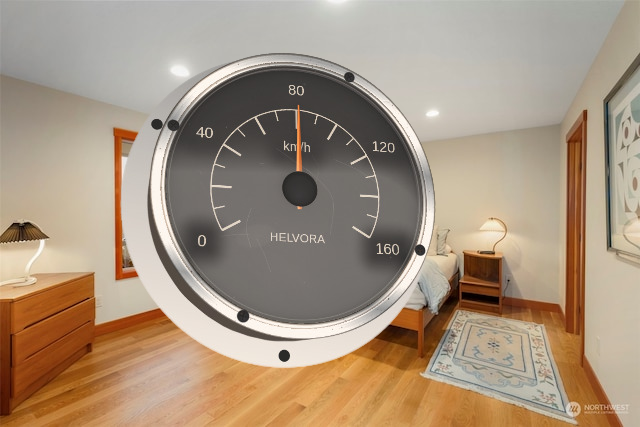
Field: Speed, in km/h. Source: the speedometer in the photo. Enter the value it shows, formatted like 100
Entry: 80
